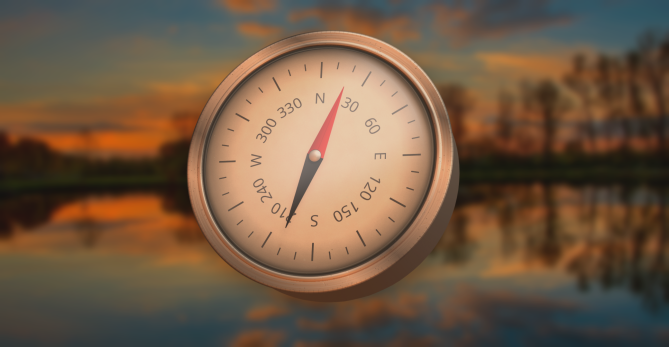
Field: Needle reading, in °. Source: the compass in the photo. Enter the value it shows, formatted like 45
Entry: 20
